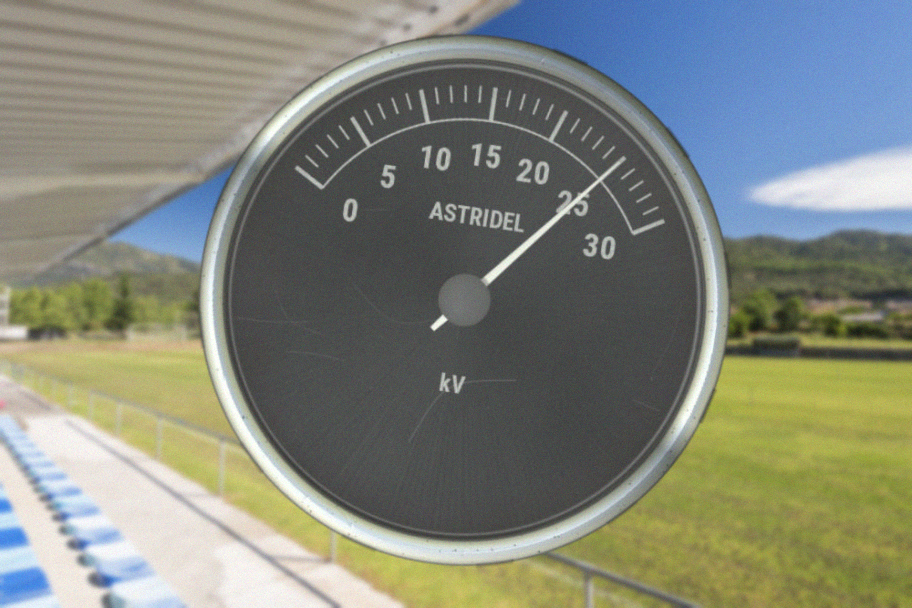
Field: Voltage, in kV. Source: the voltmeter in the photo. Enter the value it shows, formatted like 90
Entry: 25
